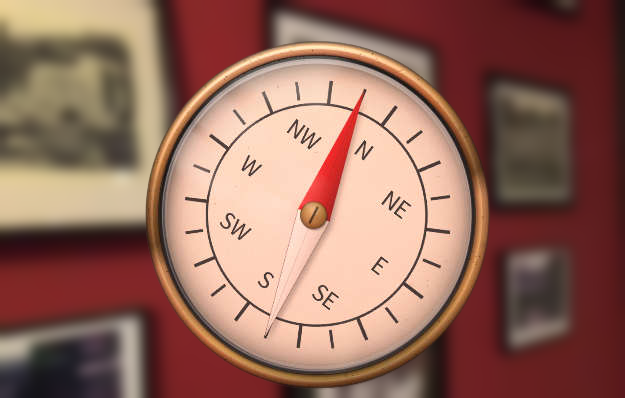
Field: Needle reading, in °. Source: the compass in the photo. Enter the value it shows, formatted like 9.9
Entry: 345
